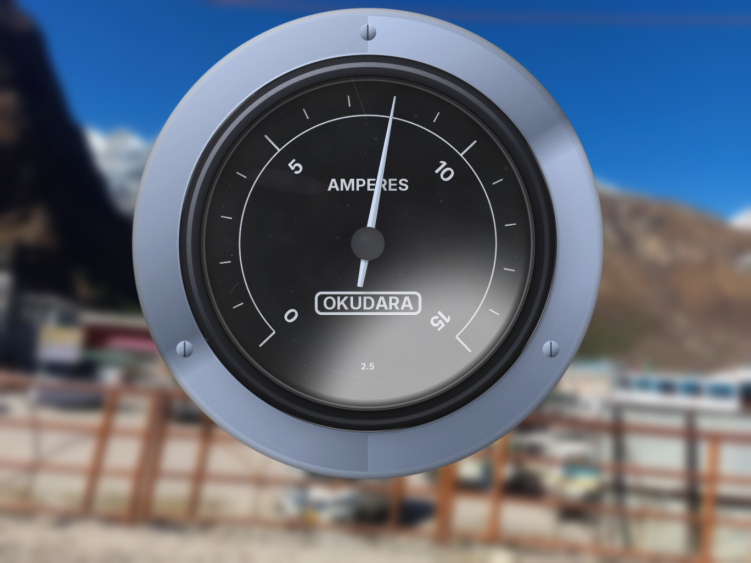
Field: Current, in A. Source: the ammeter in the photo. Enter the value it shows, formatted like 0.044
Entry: 8
